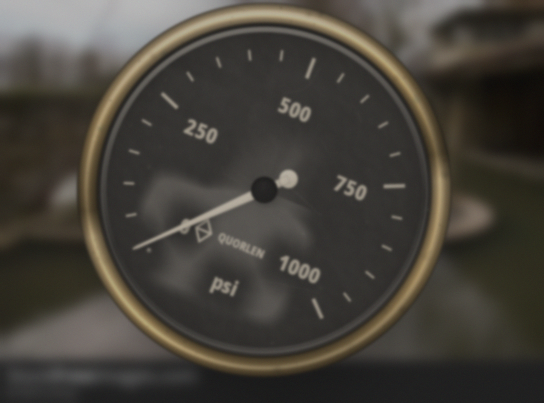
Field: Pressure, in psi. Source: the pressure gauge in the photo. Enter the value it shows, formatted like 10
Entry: 0
